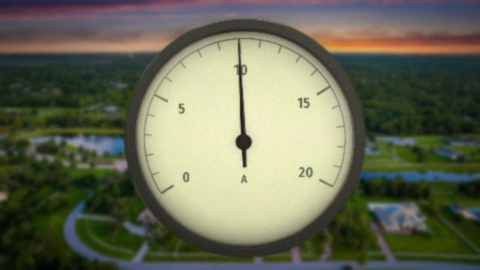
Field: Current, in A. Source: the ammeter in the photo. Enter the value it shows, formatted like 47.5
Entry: 10
